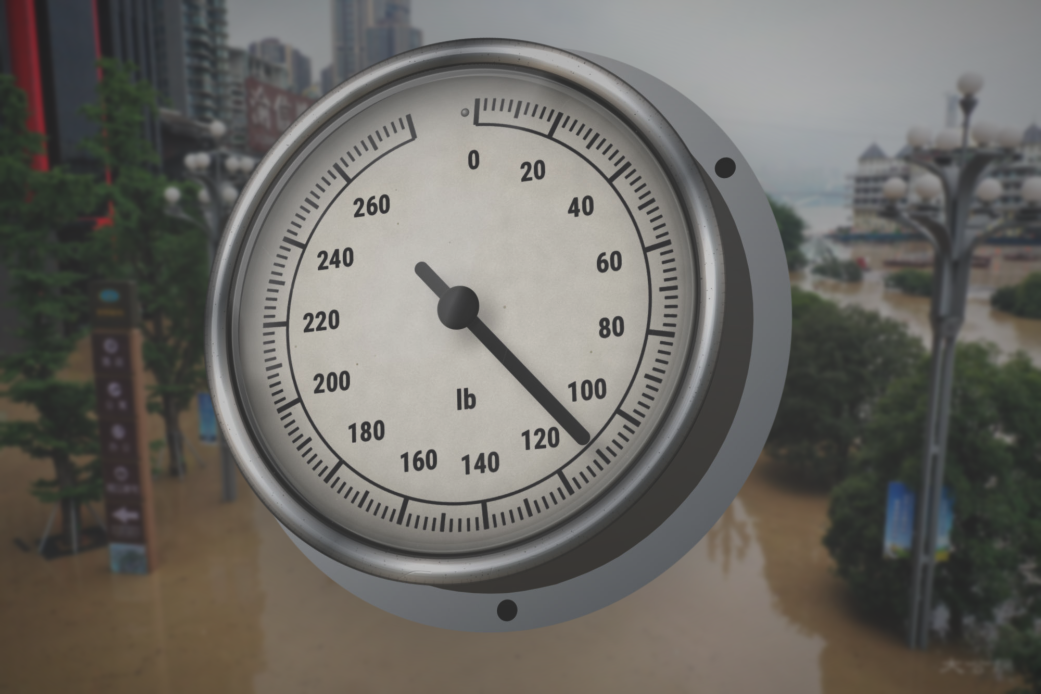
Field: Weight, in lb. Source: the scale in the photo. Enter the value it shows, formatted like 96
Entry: 110
